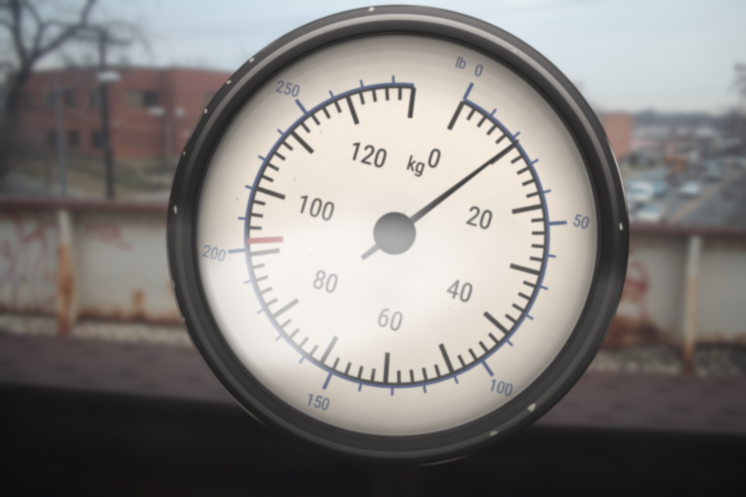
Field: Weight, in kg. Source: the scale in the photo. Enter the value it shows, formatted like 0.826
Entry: 10
